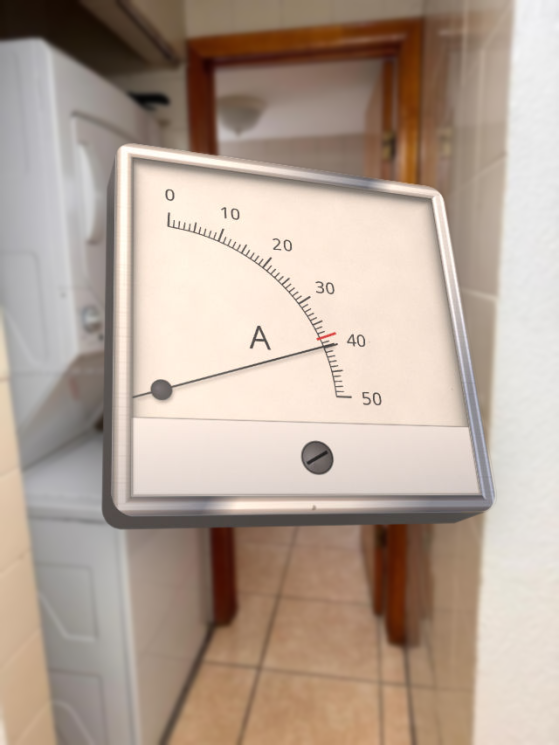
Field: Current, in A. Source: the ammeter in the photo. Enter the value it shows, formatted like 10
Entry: 40
